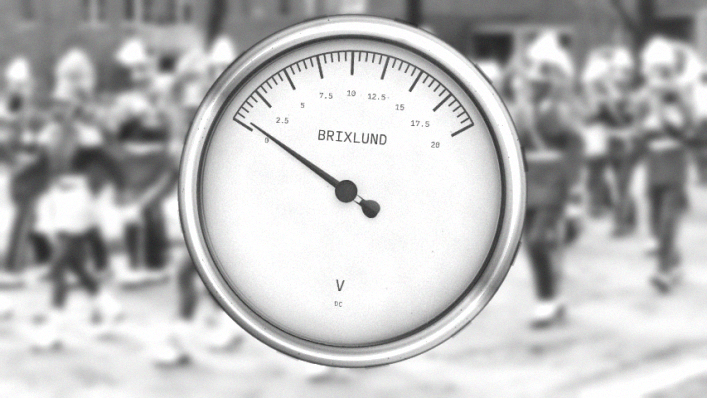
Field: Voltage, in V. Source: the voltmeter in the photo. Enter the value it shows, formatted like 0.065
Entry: 0.5
